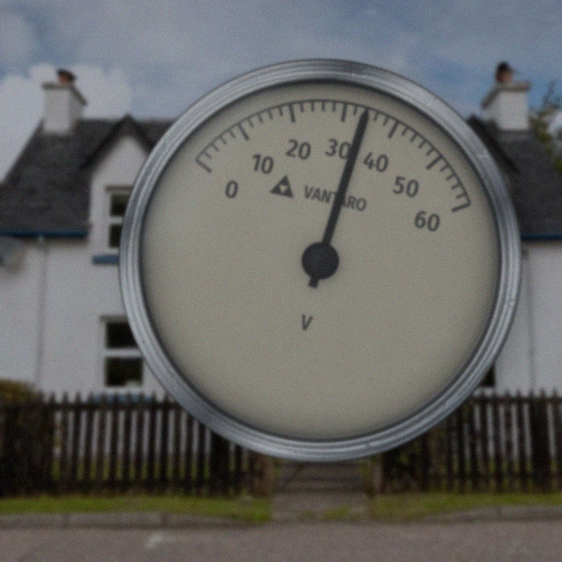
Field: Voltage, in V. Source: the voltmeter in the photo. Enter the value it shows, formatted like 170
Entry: 34
